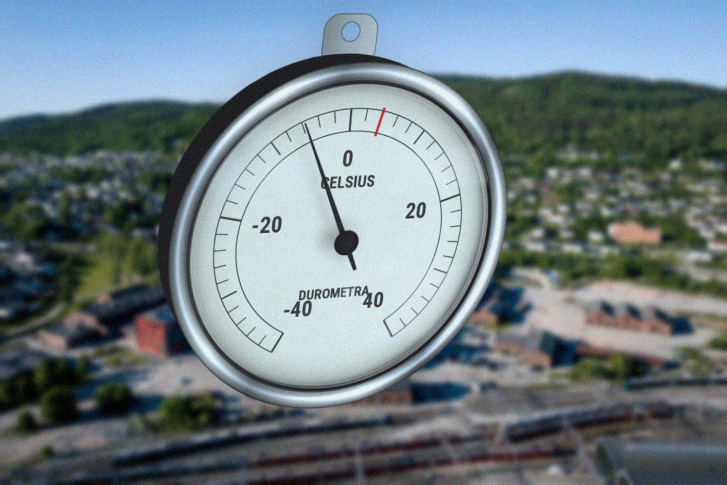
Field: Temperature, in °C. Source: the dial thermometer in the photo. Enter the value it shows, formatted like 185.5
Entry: -6
